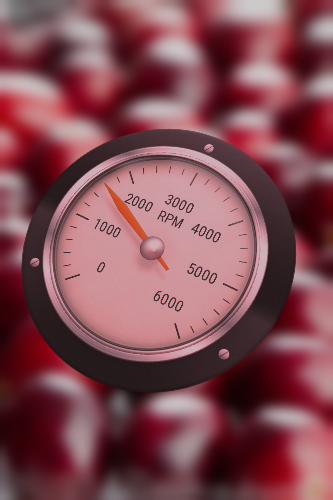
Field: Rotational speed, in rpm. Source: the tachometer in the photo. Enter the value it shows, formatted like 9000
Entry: 1600
